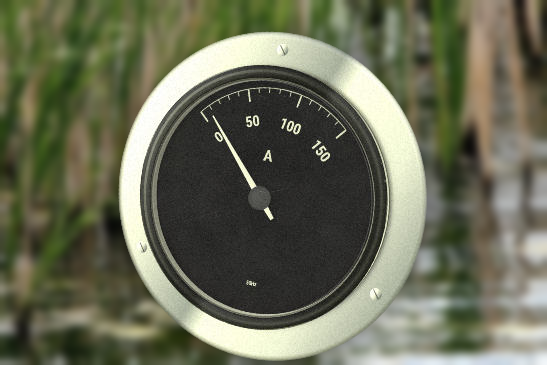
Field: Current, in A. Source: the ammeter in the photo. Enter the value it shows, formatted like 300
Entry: 10
